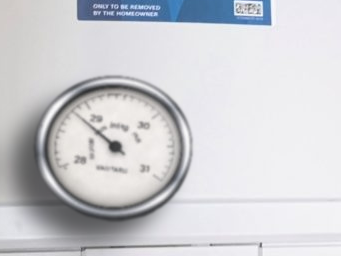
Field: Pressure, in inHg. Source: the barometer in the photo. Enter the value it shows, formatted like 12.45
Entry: 28.8
